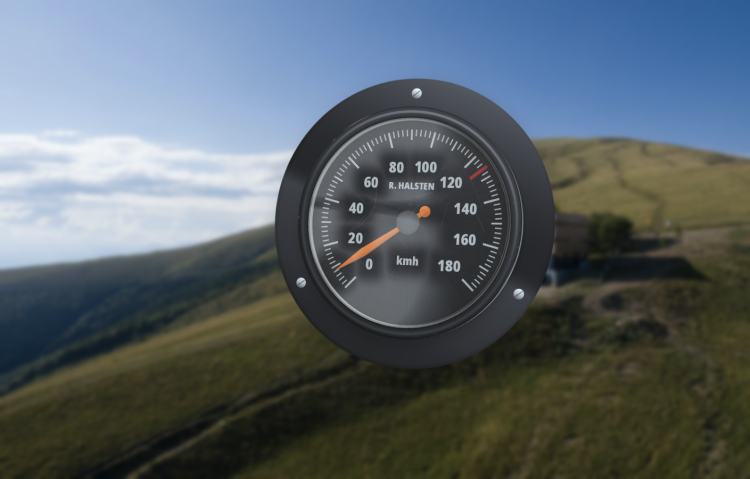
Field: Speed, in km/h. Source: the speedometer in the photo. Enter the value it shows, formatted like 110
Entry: 8
